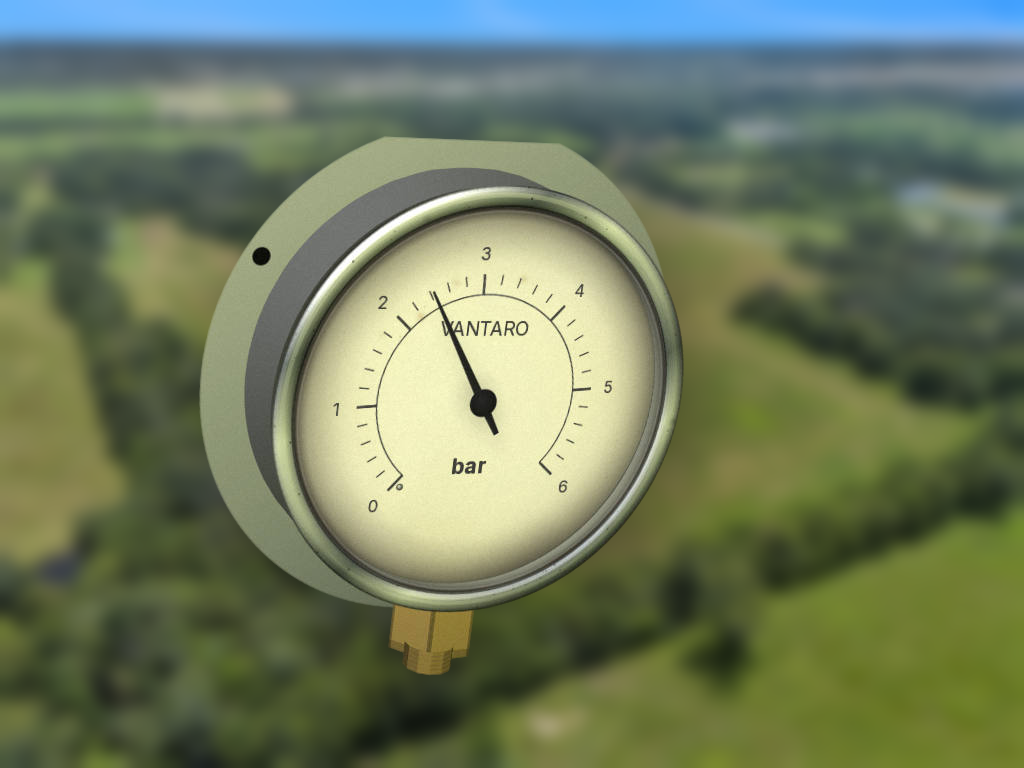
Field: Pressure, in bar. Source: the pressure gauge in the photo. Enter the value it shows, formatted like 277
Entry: 2.4
